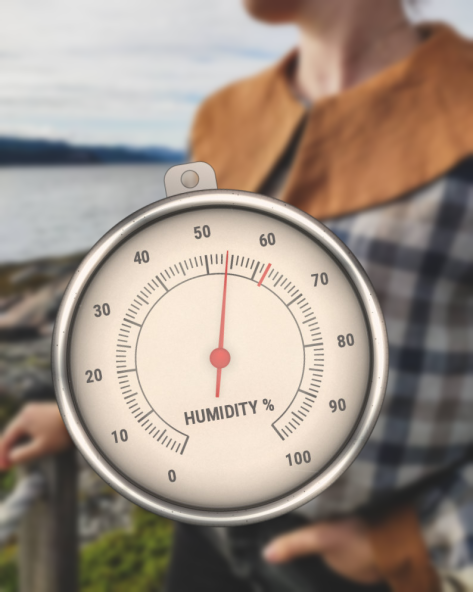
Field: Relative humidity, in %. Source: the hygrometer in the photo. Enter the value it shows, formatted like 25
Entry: 54
